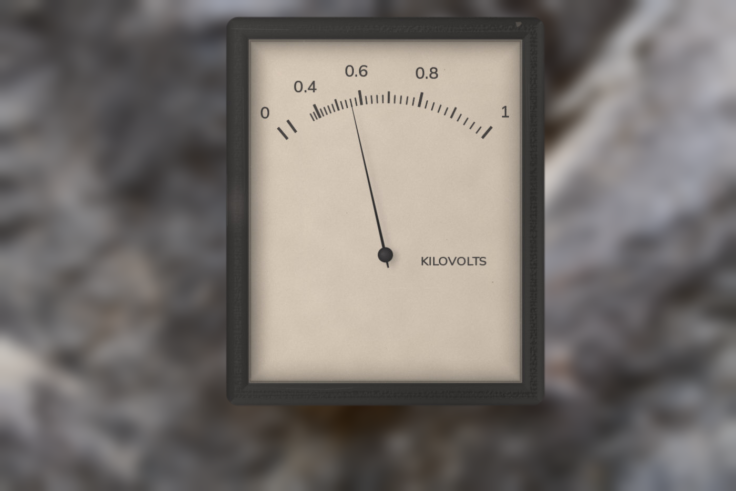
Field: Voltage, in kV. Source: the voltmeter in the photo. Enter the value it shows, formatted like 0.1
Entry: 0.56
